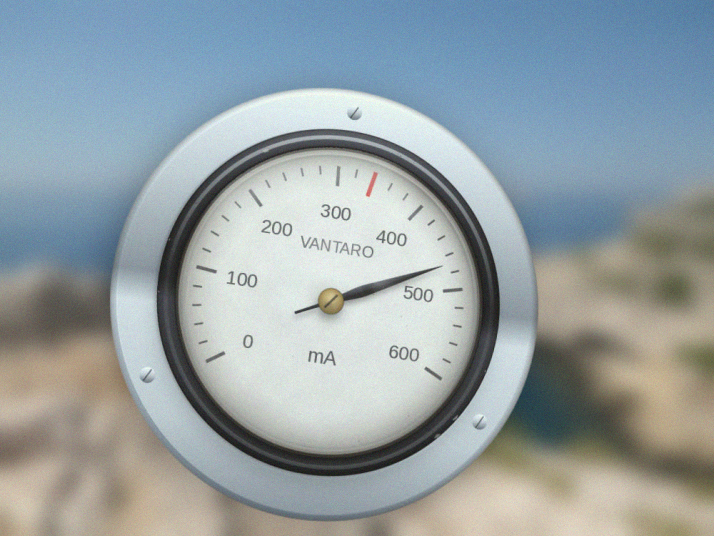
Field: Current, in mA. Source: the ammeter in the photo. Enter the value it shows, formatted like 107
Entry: 470
